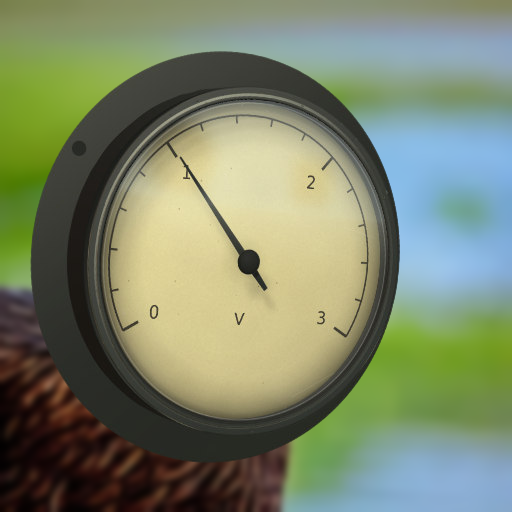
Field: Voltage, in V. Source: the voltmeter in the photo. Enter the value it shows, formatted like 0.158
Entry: 1
